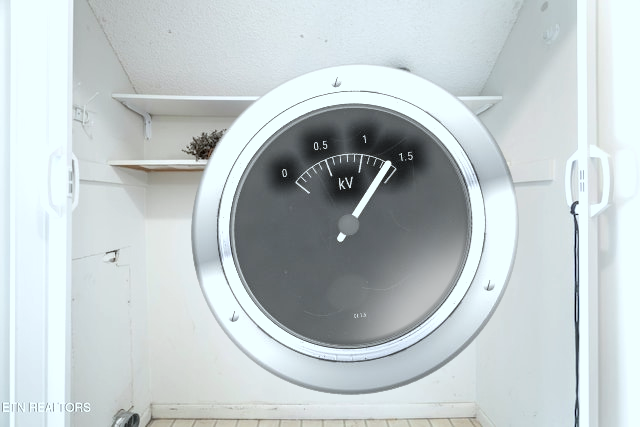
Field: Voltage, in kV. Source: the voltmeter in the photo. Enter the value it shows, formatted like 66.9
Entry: 1.4
